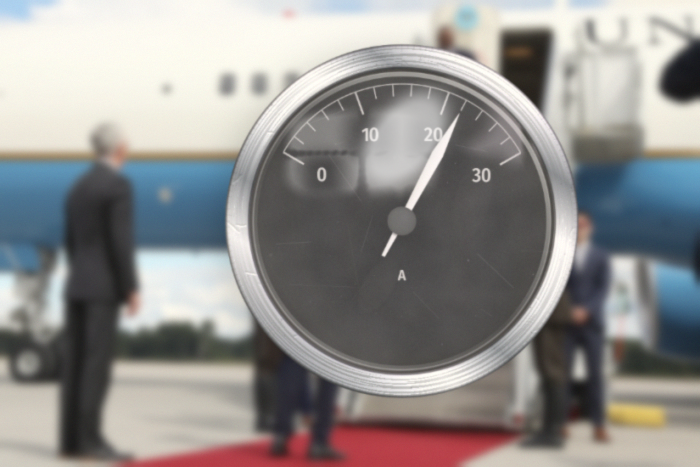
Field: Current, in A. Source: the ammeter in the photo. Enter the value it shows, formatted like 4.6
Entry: 22
